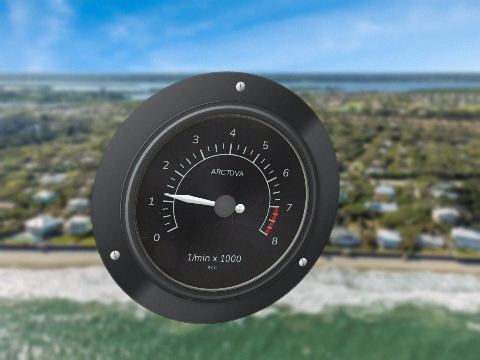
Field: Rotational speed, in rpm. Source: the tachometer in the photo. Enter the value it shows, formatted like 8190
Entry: 1250
